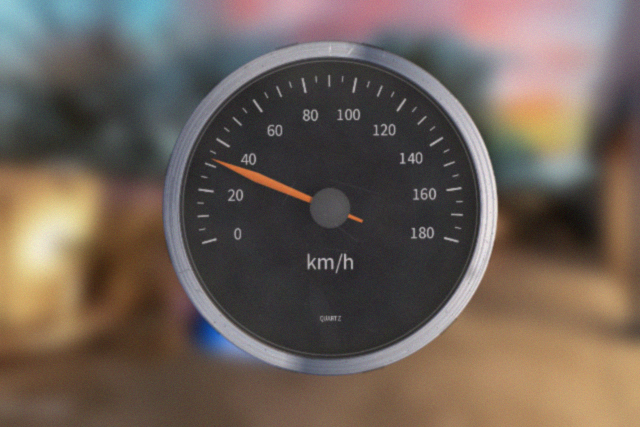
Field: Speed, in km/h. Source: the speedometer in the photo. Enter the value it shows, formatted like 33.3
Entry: 32.5
